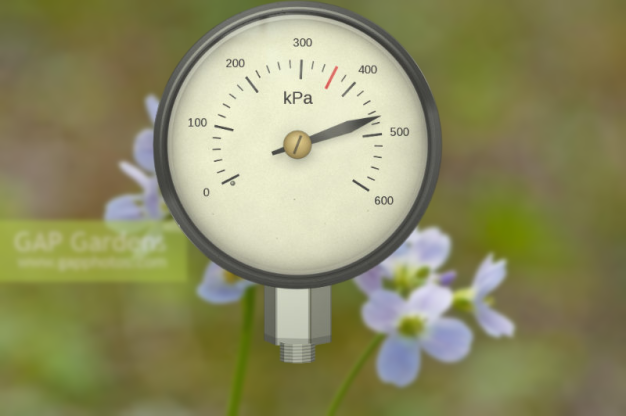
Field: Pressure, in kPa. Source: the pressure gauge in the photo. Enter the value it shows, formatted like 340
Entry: 470
